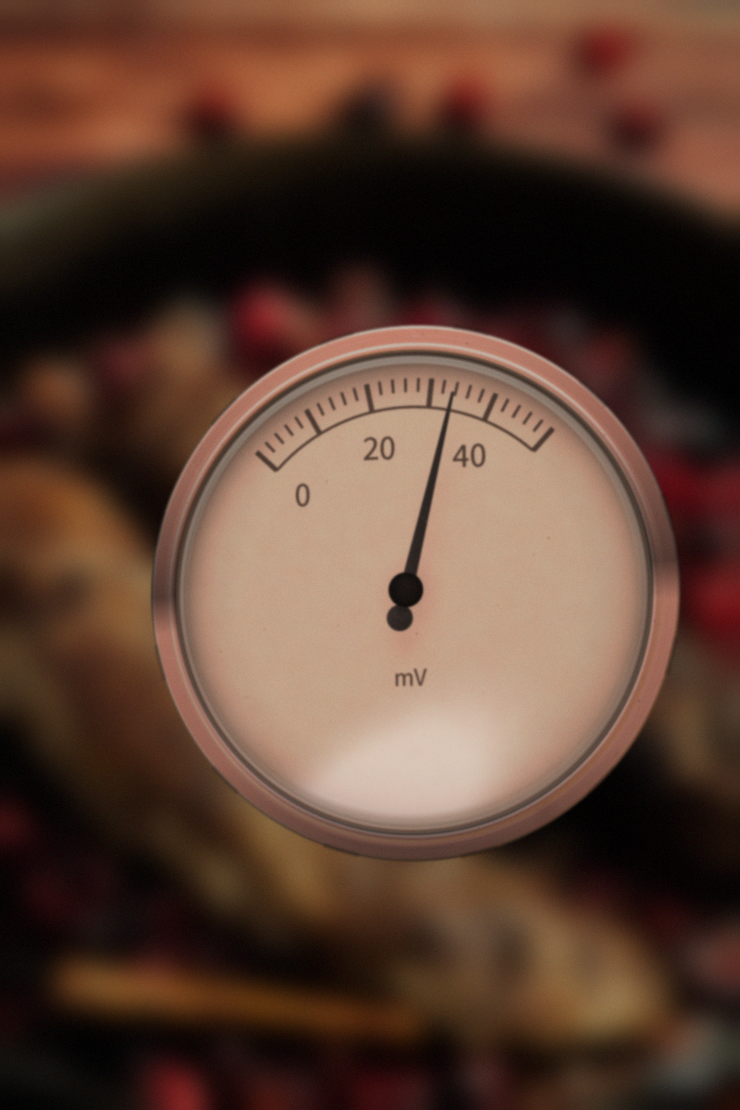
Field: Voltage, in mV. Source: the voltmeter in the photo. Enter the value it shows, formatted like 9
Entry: 34
